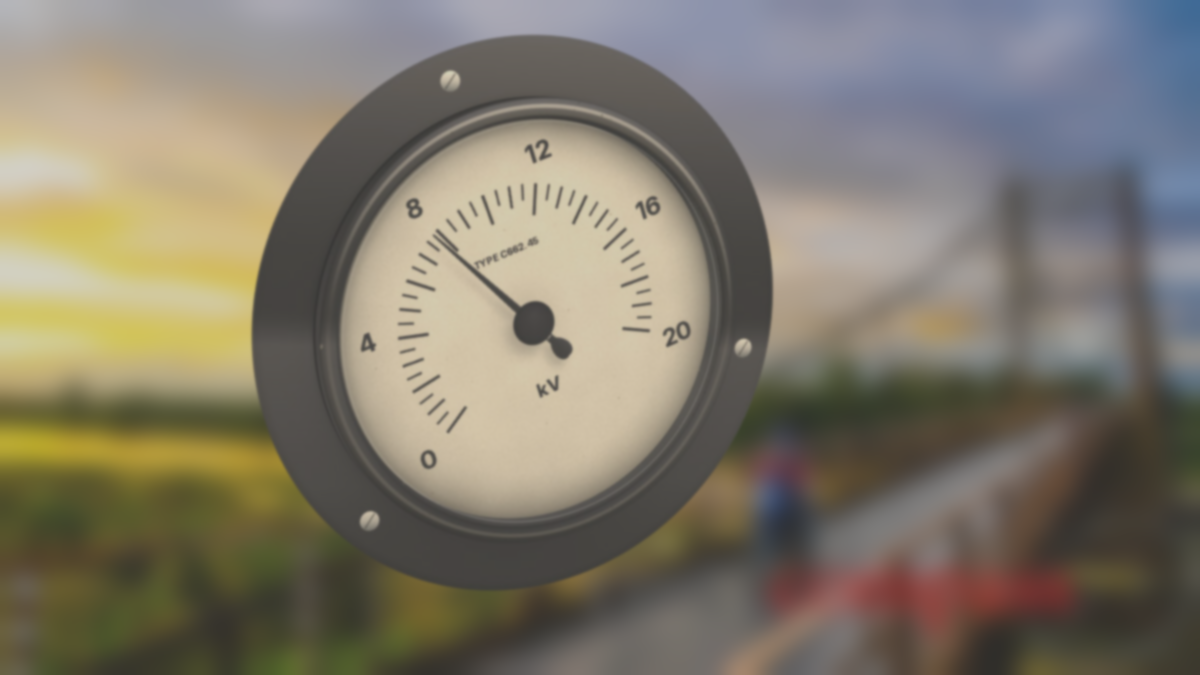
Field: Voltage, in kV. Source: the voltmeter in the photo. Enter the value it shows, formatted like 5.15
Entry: 7.75
